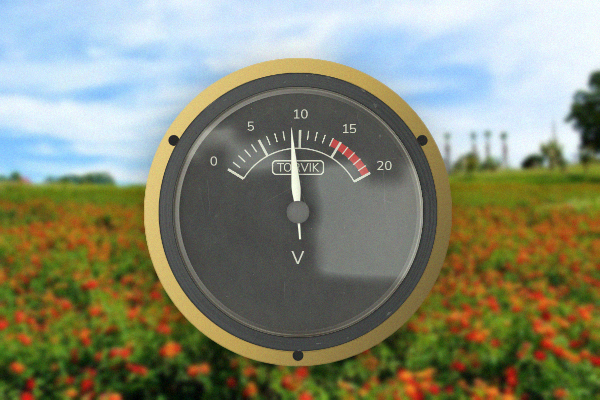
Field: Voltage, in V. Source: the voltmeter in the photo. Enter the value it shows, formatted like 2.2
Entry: 9
